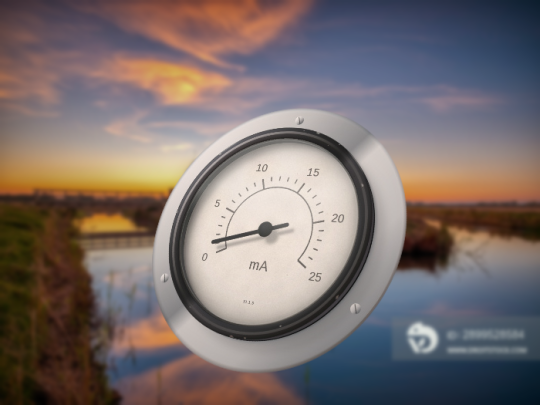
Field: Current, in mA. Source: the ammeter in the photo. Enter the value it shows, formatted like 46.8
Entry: 1
